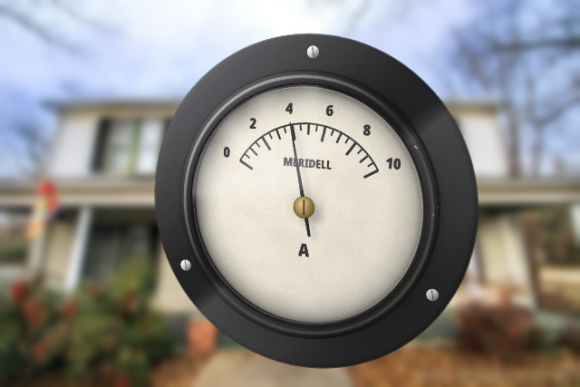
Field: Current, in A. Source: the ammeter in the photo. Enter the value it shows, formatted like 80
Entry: 4
